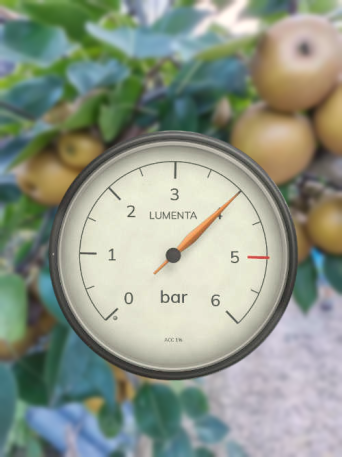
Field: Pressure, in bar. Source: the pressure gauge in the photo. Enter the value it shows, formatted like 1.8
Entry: 4
